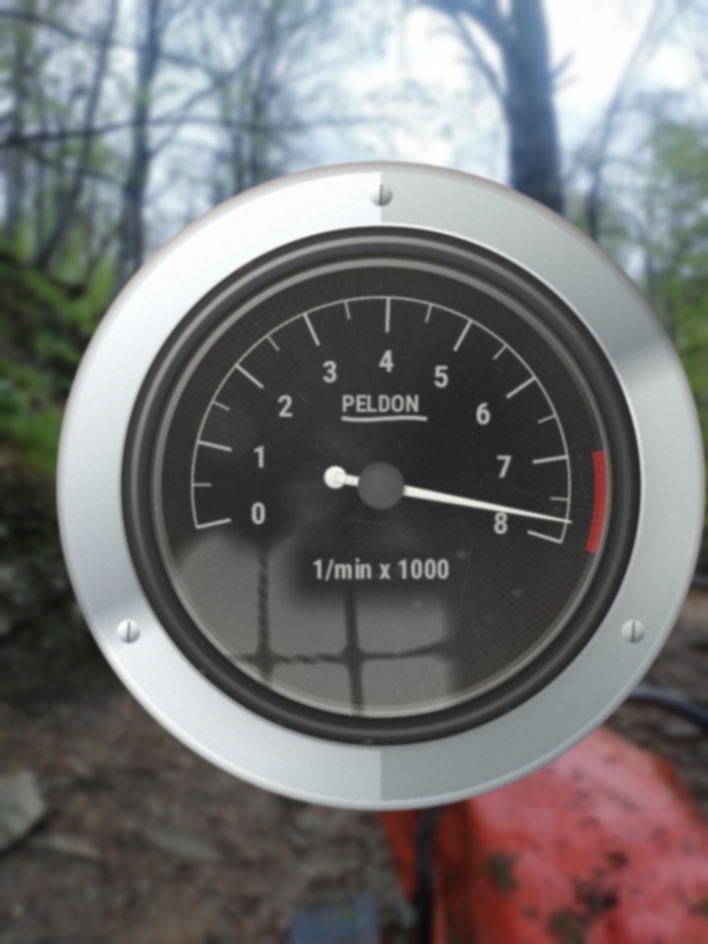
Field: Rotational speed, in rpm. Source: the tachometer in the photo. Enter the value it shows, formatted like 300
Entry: 7750
